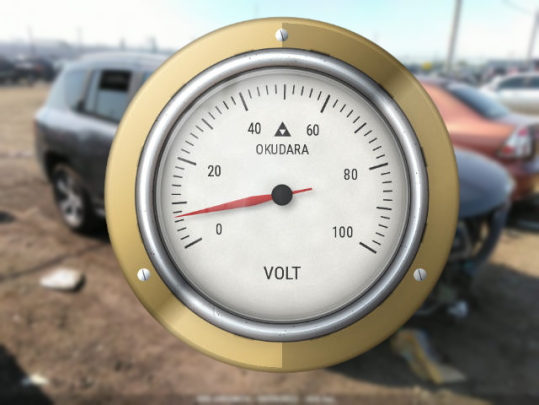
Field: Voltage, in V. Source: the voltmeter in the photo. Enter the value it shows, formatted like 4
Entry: 7
